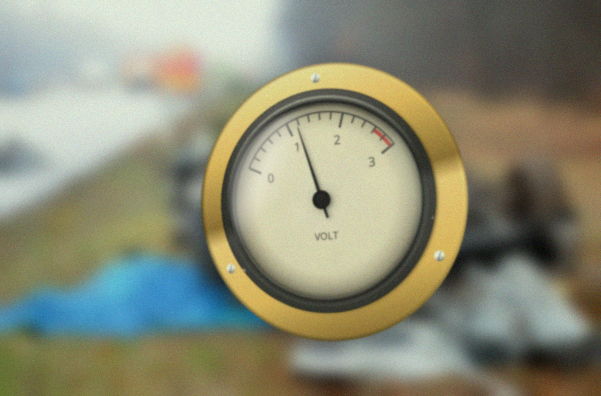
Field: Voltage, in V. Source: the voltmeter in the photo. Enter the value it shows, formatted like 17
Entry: 1.2
